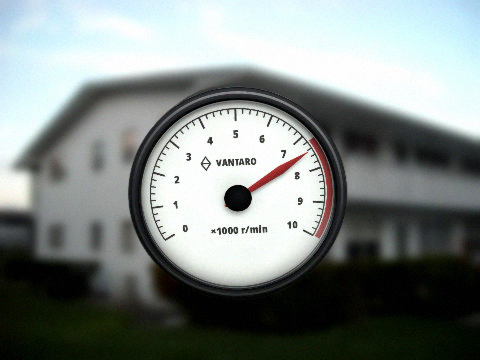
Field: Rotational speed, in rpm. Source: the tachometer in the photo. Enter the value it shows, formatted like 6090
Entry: 7400
